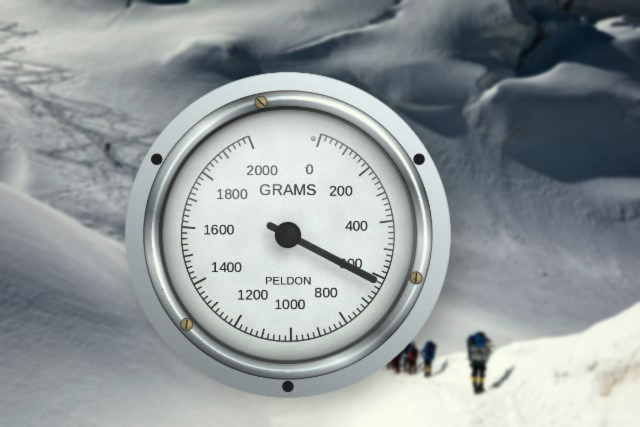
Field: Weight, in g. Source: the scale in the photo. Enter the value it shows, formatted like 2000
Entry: 620
